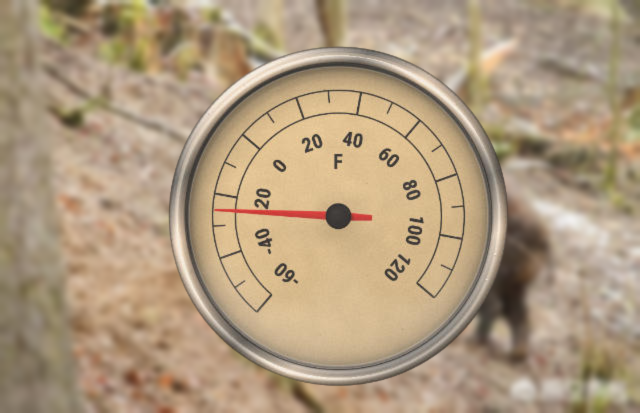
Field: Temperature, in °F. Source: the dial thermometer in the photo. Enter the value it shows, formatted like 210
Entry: -25
